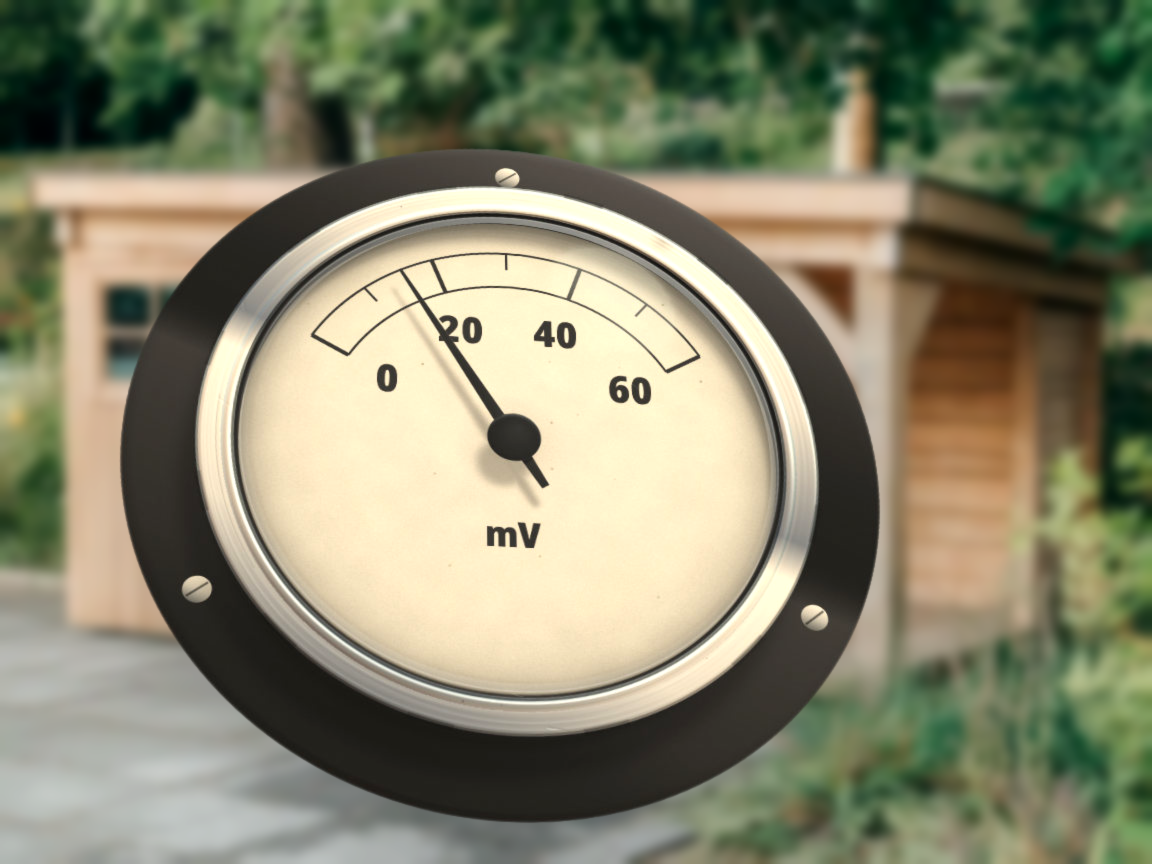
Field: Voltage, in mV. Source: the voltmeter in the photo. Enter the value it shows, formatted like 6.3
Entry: 15
